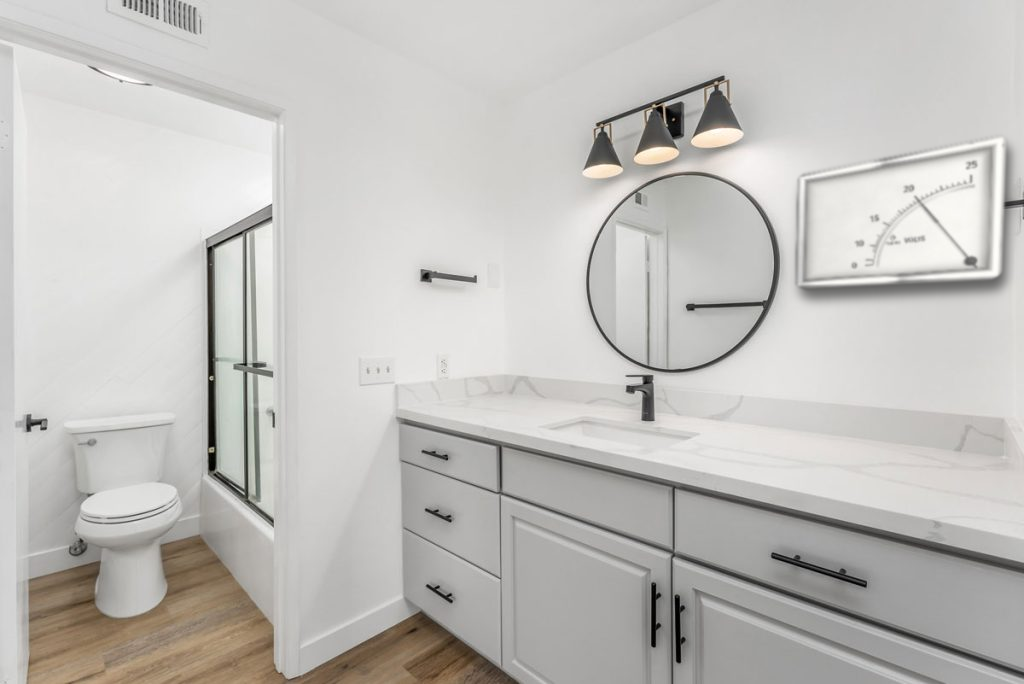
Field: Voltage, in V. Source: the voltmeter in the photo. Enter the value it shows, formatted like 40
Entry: 20
